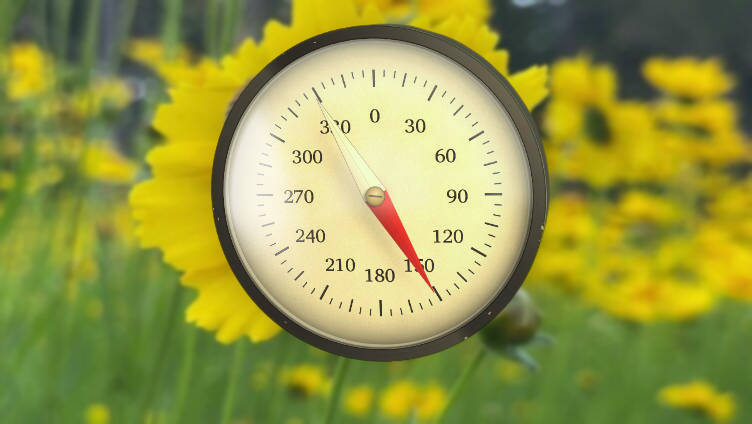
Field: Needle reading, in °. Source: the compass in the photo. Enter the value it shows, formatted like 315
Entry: 150
